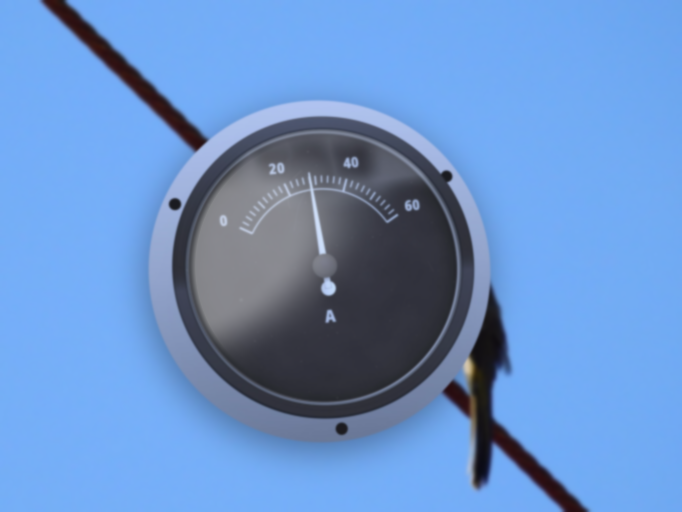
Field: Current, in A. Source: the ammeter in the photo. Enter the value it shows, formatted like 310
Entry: 28
